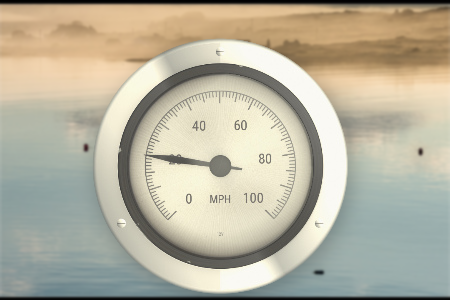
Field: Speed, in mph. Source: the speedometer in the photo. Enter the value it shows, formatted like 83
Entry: 20
